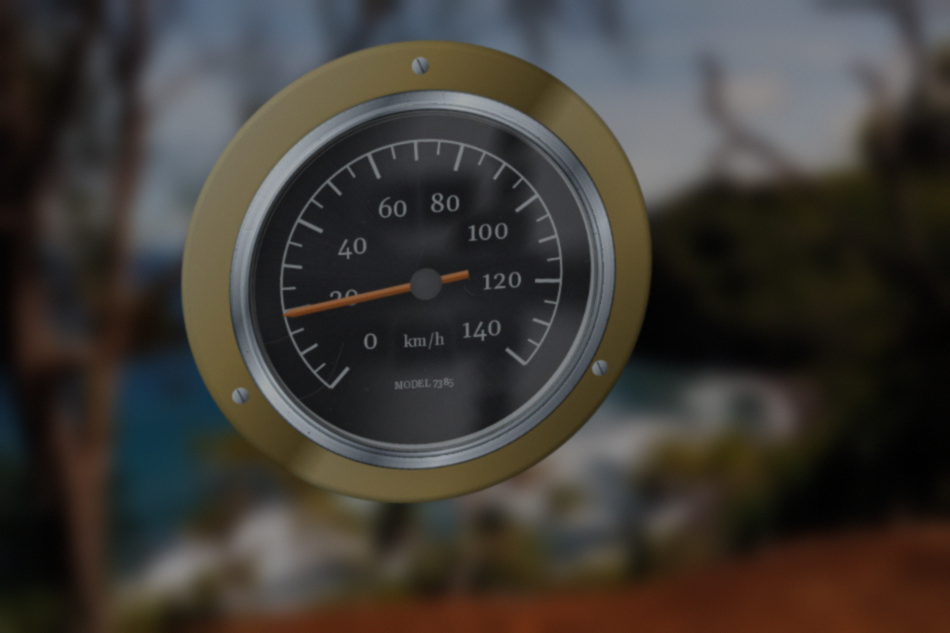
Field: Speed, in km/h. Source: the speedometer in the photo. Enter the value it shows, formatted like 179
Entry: 20
